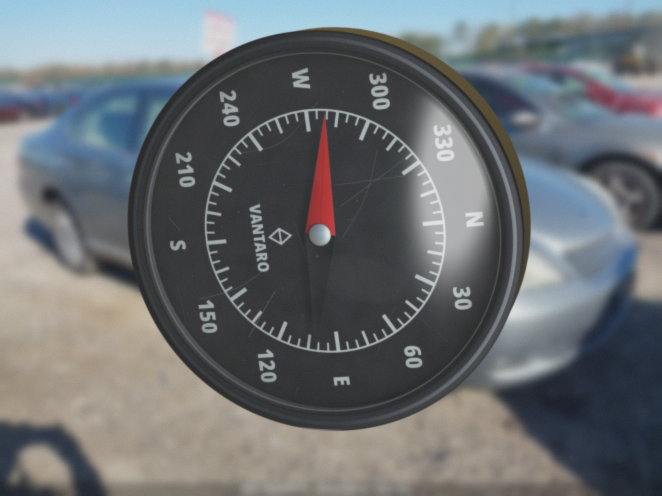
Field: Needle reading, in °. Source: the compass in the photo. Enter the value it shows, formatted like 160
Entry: 280
